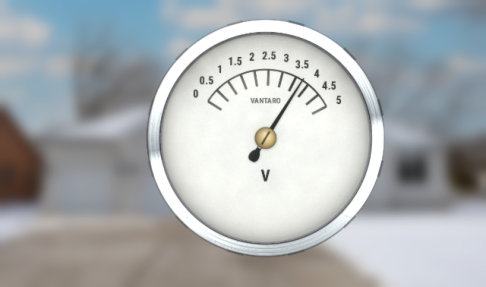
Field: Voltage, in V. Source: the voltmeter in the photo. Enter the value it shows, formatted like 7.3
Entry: 3.75
